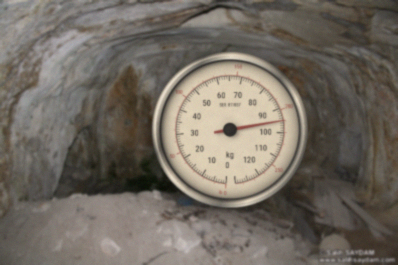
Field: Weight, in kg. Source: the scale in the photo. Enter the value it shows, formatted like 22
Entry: 95
